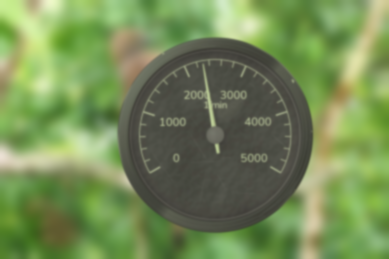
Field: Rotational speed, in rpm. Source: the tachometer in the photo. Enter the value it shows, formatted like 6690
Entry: 2300
